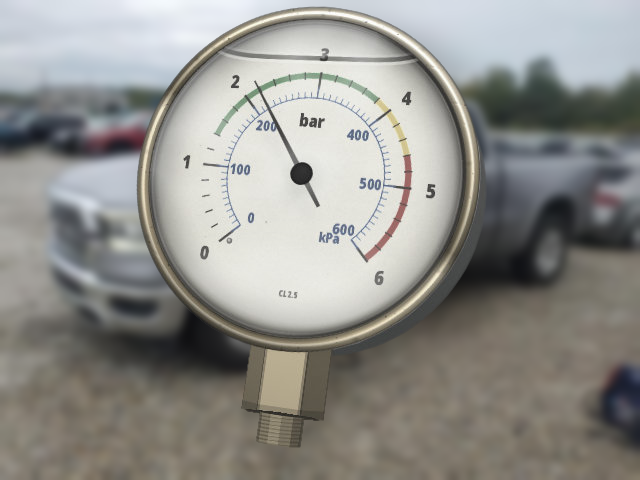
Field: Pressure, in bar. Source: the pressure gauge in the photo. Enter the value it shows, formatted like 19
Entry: 2.2
